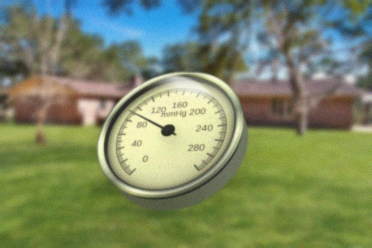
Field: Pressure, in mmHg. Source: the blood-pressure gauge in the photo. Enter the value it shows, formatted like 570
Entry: 90
